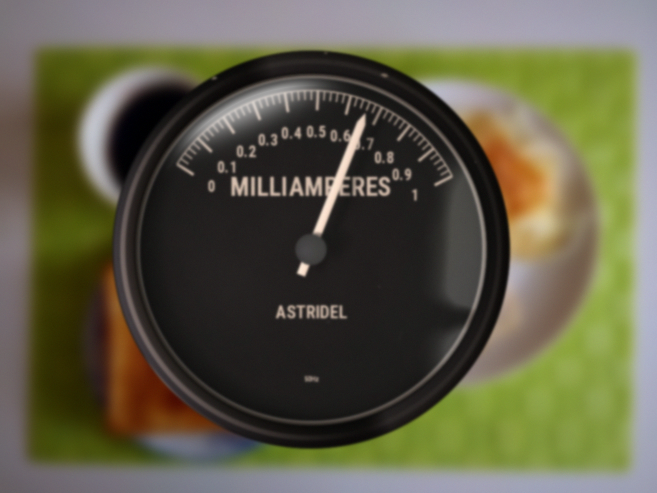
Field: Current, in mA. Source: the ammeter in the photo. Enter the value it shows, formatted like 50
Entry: 0.66
